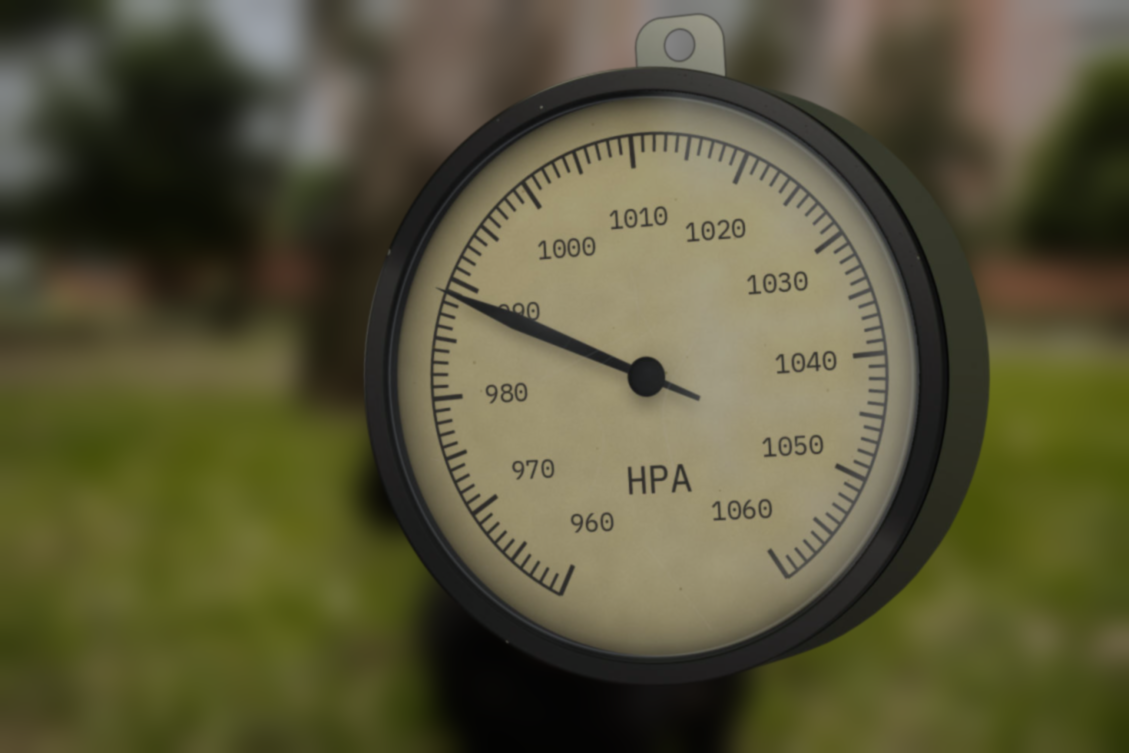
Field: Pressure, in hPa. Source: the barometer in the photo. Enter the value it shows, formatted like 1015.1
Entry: 989
